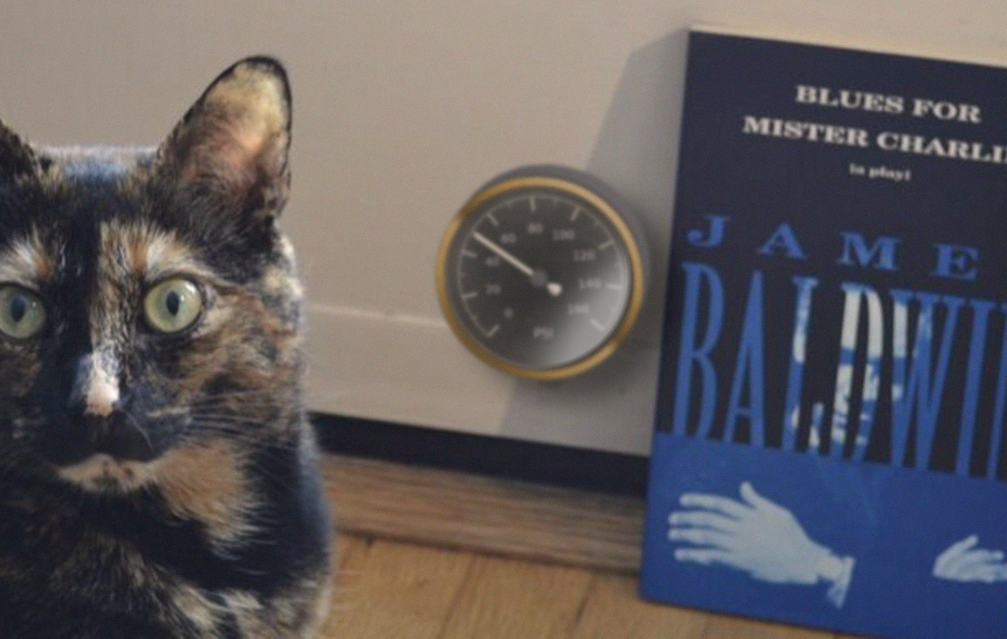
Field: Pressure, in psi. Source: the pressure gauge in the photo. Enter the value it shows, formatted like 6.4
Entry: 50
